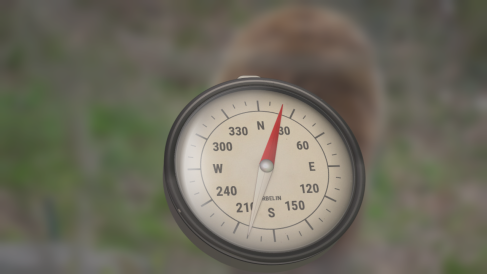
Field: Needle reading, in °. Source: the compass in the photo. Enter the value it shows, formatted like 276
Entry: 20
